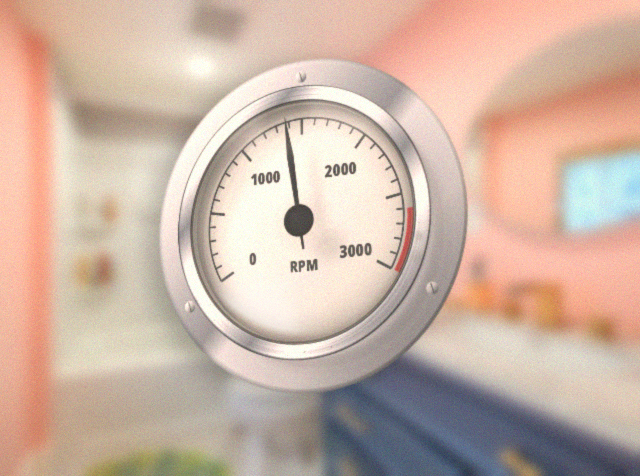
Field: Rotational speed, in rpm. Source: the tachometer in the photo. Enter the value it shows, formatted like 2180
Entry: 1400
